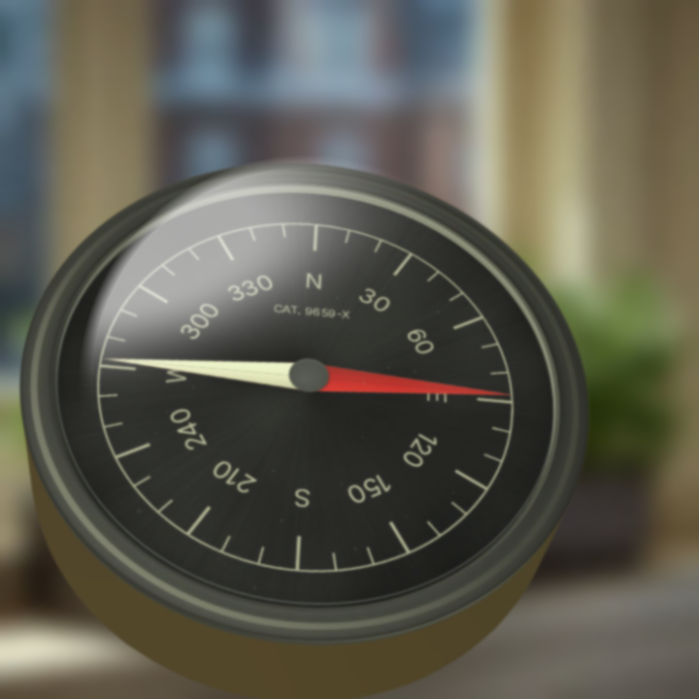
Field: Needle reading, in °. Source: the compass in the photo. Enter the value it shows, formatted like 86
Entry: 90
